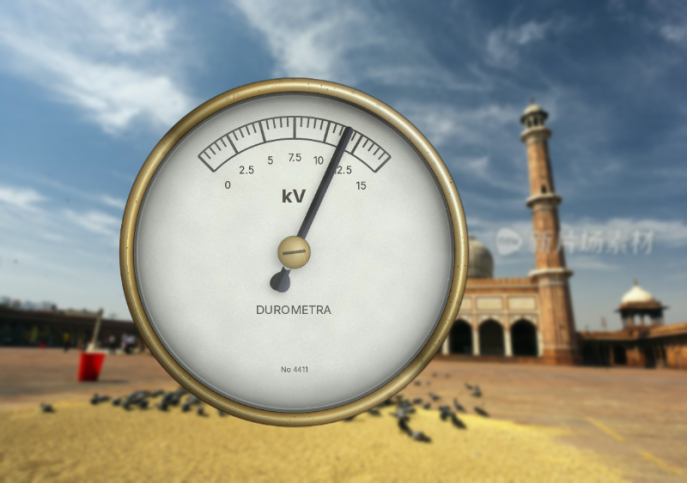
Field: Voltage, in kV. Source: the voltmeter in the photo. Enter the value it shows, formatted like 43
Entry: 11.5
